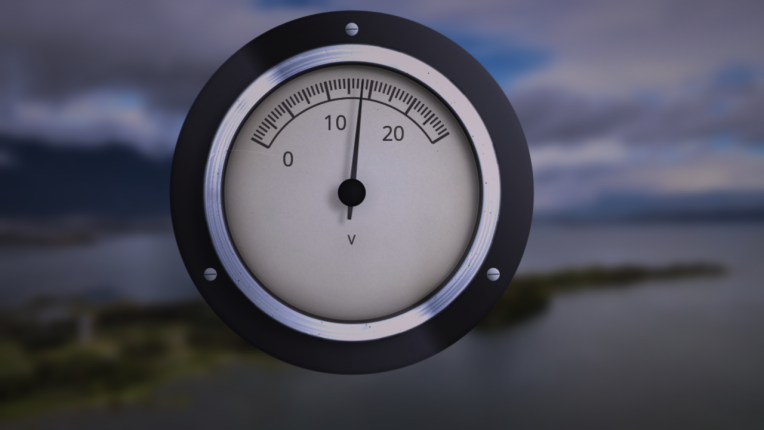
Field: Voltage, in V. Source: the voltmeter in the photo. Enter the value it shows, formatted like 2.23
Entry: 14
